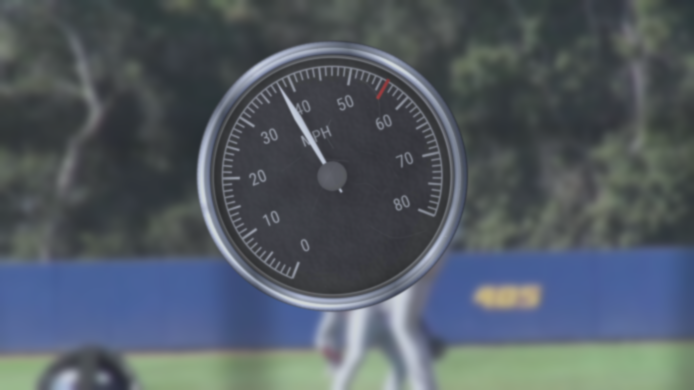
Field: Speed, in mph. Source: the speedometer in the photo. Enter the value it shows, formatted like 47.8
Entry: 38
